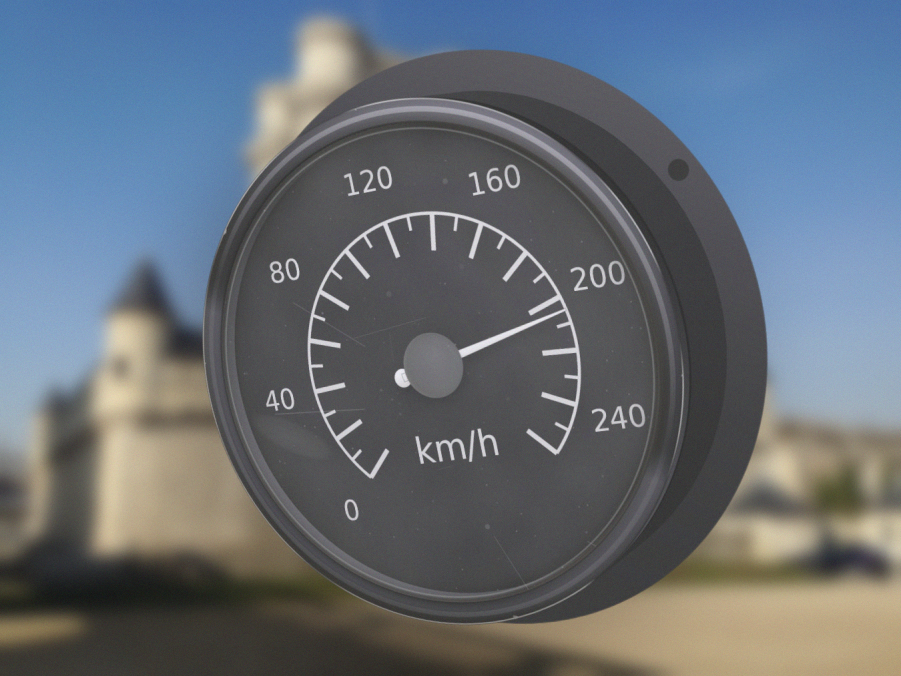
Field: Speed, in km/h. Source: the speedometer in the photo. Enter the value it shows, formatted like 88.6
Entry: 205
